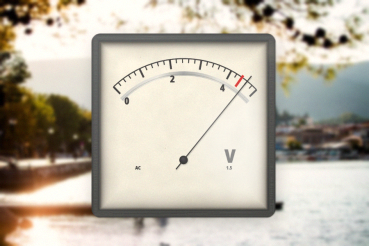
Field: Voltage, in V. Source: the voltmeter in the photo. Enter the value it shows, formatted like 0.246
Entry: 4.6
